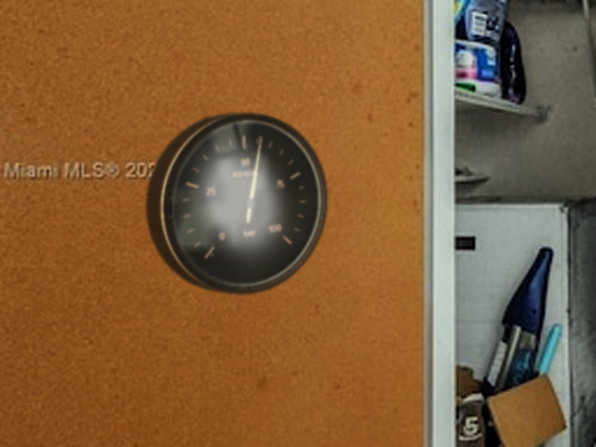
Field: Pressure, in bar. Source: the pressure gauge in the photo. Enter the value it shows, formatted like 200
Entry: 55
